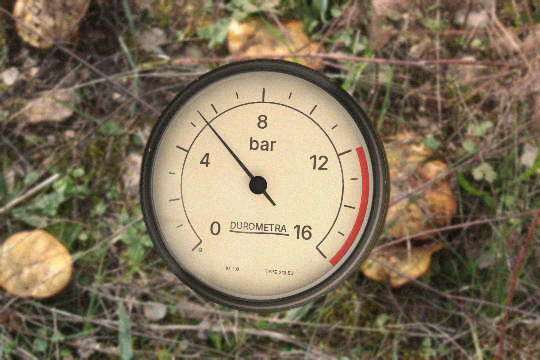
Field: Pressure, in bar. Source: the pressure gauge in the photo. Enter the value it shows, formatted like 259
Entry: 5.5
